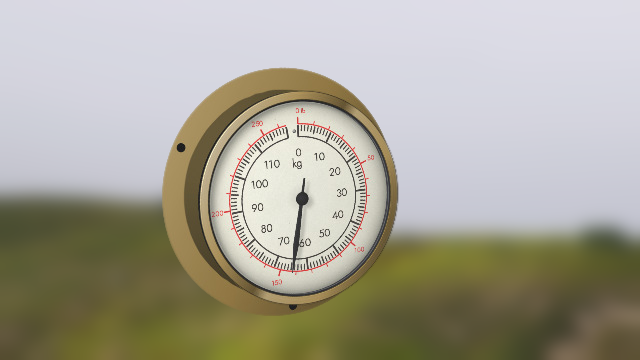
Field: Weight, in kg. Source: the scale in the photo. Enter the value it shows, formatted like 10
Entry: 65
